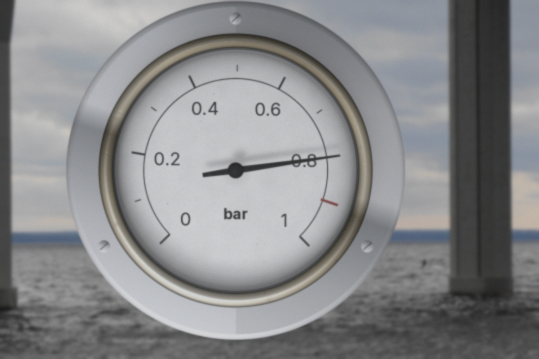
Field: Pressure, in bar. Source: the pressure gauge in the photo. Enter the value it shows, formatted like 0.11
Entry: 0.8
